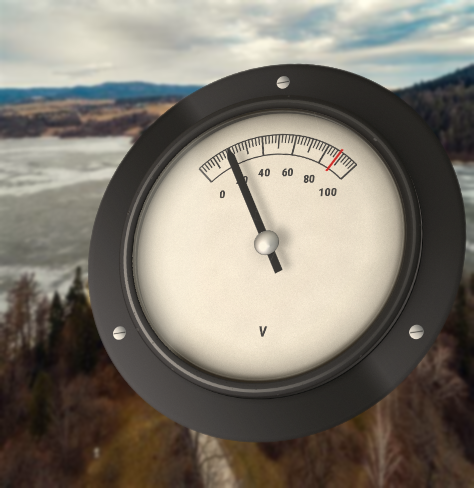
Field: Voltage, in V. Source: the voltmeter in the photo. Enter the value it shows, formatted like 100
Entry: 20
